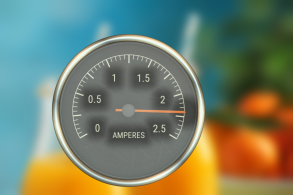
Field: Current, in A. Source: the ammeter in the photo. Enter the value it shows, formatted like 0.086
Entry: 2.2
